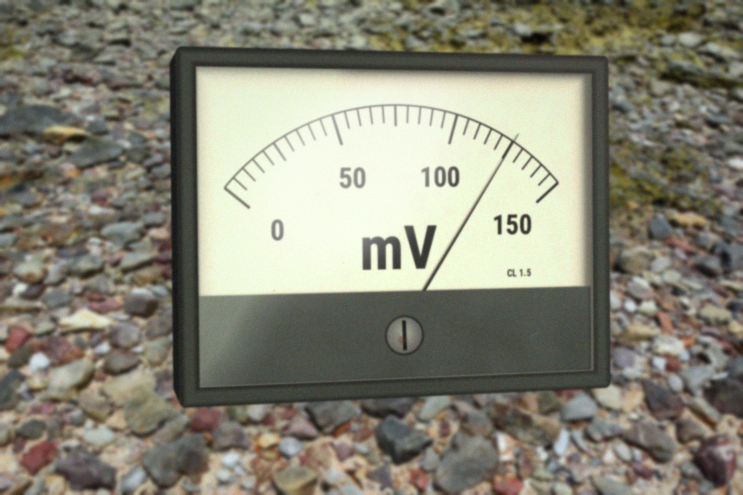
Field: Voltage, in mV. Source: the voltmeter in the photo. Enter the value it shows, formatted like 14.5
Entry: 125
